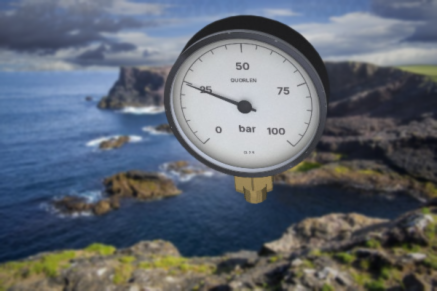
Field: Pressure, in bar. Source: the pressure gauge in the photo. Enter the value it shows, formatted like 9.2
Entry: 25
